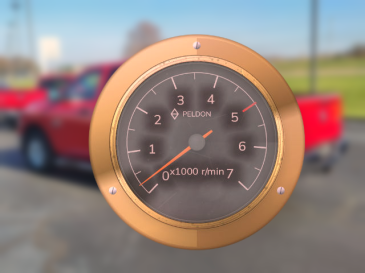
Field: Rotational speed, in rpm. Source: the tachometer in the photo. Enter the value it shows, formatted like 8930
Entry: 250
